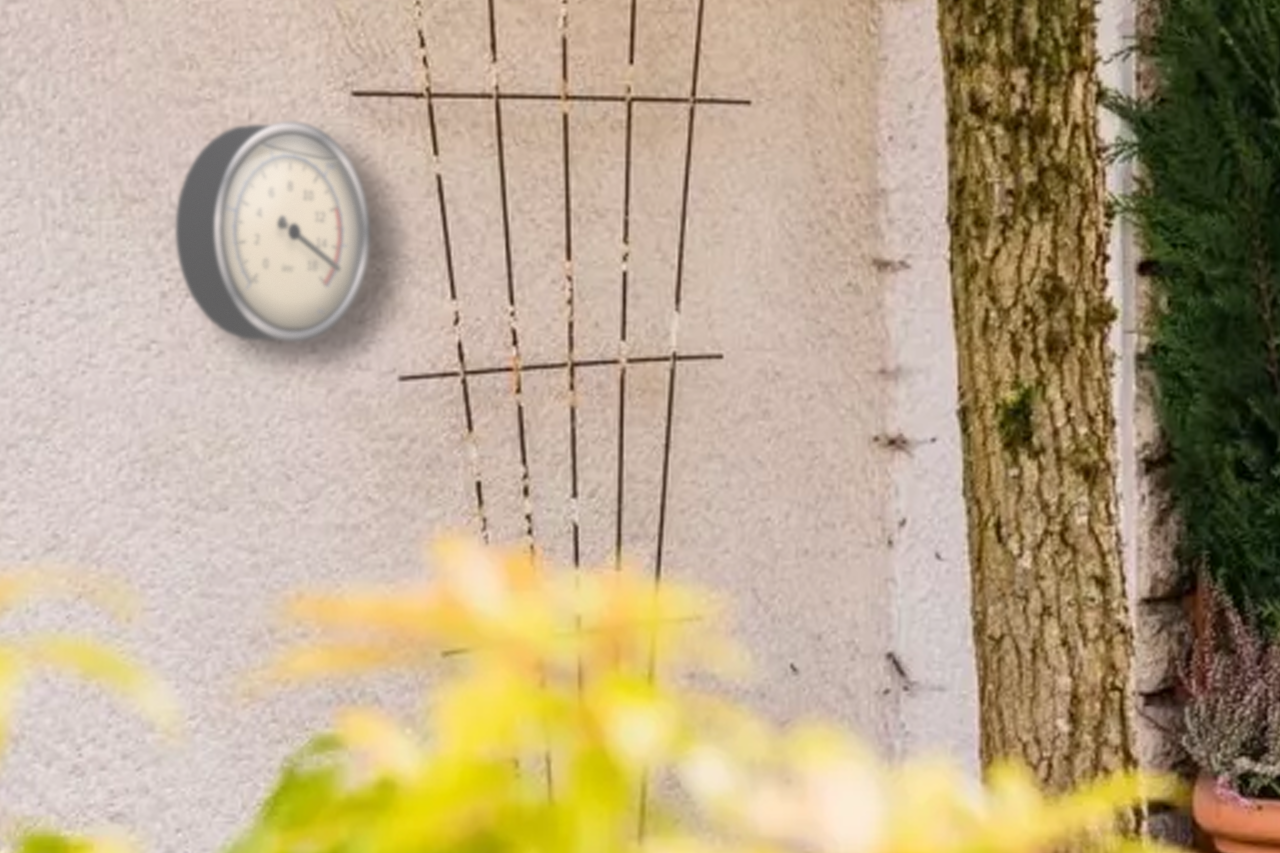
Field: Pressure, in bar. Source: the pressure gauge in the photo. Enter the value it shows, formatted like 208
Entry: 15
